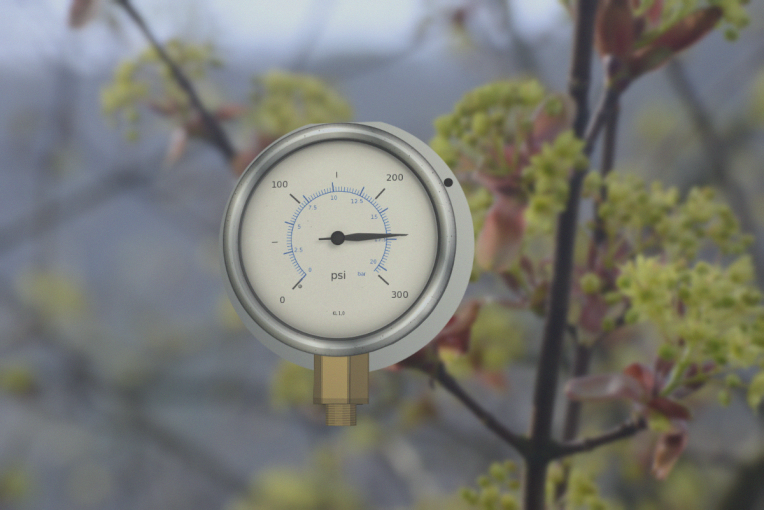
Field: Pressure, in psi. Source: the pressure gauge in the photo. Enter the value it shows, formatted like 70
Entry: 250
